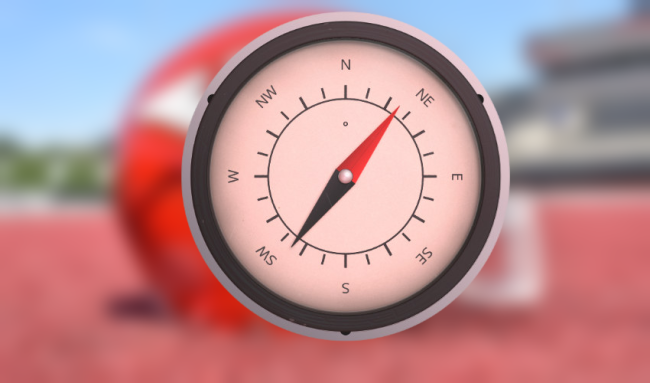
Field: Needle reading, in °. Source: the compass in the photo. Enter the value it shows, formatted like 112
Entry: 37.5
